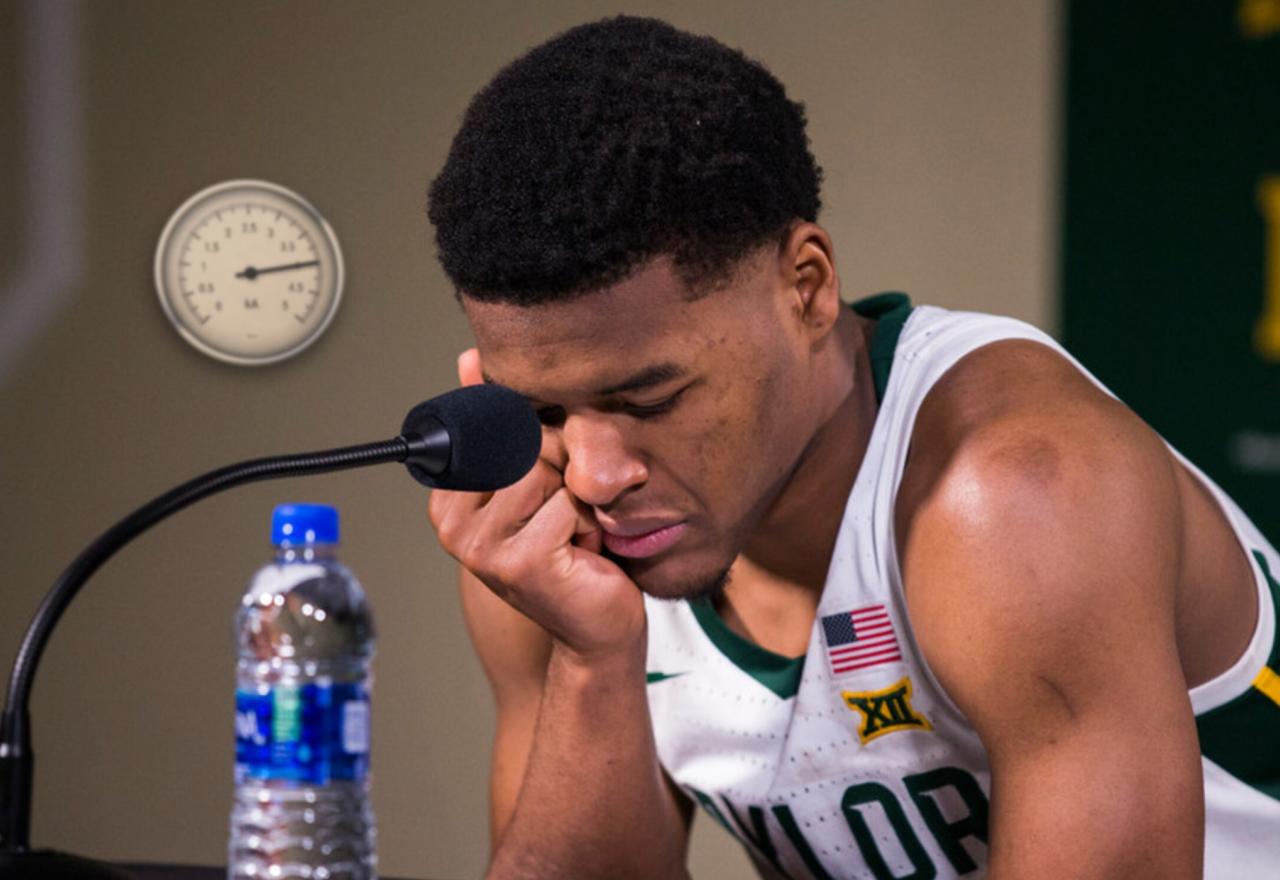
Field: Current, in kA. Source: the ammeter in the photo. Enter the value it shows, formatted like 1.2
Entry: 4
